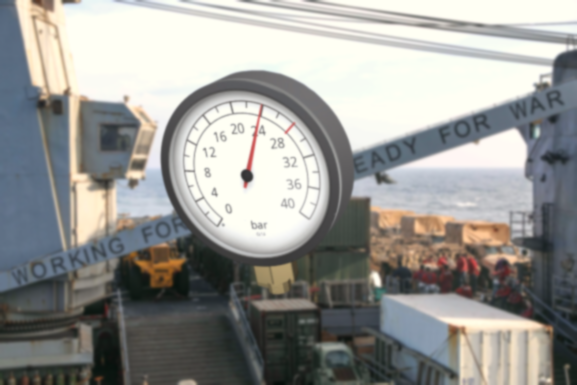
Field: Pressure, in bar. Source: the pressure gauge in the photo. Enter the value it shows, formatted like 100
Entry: 24
